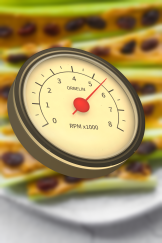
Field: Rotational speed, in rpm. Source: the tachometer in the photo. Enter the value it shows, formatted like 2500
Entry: 5500
